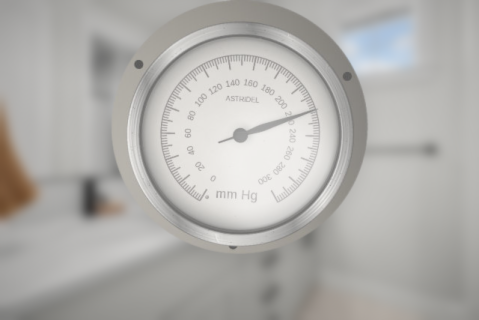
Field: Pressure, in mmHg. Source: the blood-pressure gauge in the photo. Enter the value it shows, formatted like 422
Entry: 220
